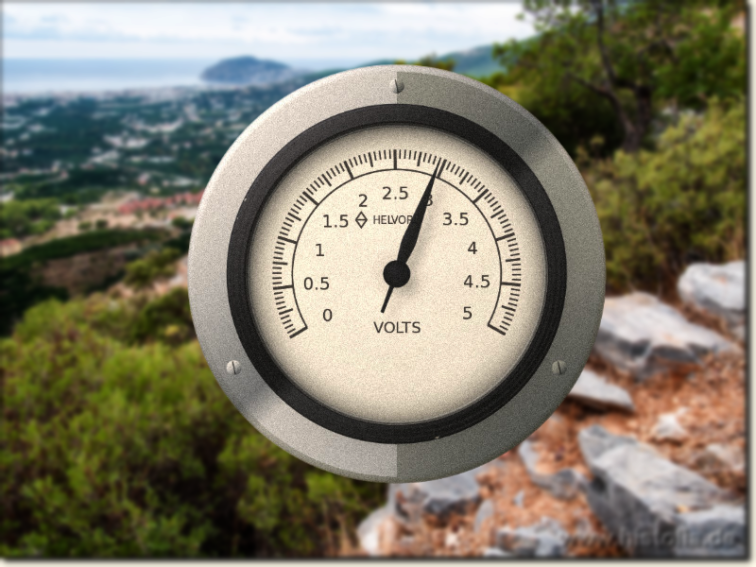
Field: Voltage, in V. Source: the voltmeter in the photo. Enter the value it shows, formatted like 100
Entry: 2.95
